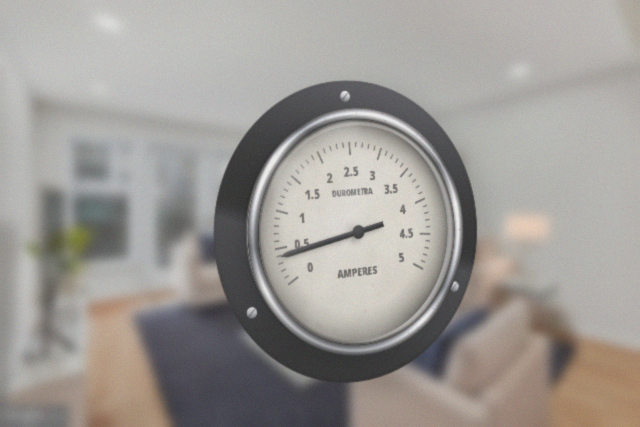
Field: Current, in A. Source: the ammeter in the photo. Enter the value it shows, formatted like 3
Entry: 0.4
